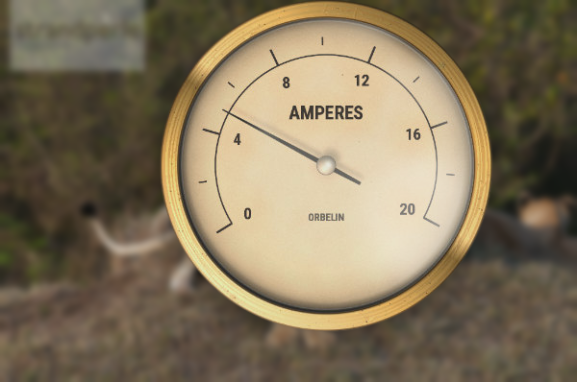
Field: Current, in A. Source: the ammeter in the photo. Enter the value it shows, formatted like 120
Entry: 5
